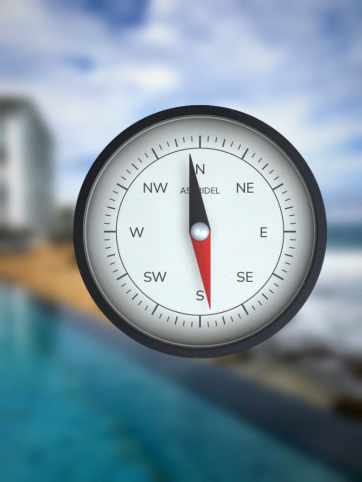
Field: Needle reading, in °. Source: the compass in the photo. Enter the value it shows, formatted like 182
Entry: 172.5
